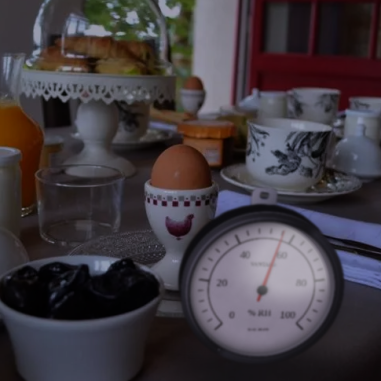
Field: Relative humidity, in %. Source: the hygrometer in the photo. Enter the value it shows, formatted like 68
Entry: 56
